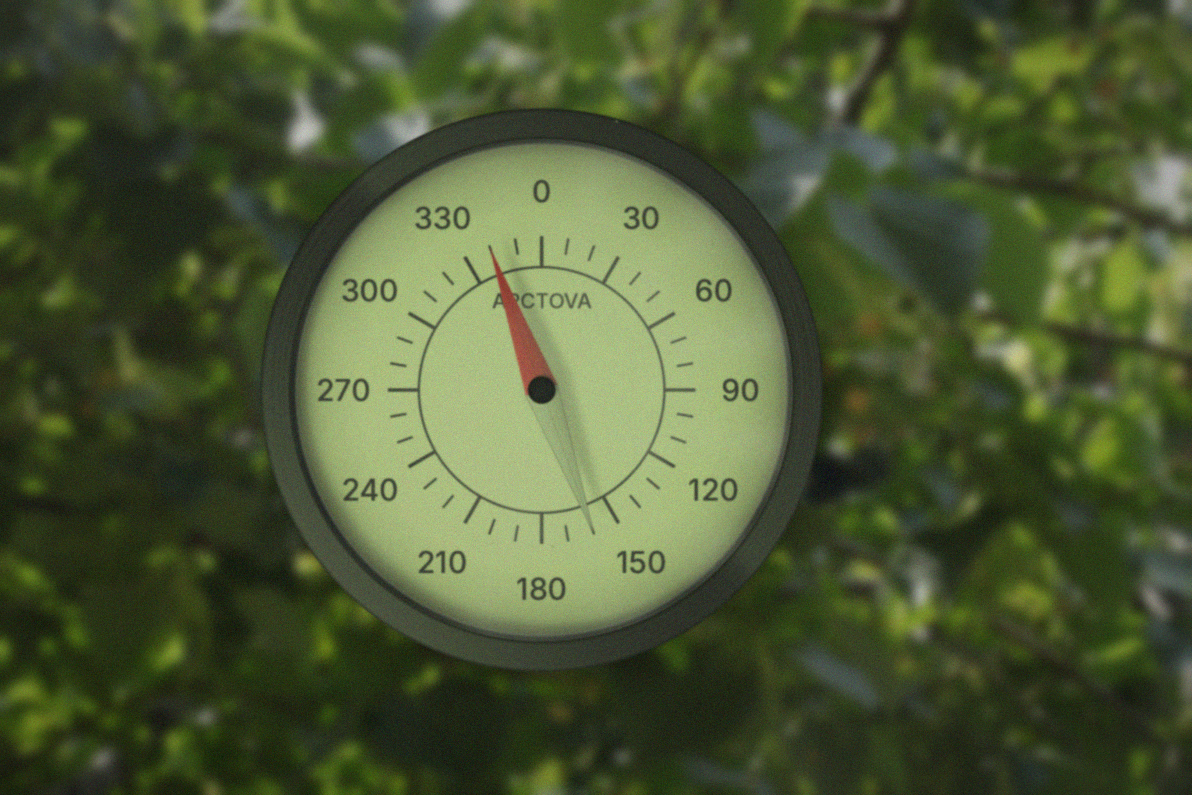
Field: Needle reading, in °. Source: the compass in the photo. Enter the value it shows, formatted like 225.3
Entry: 340
